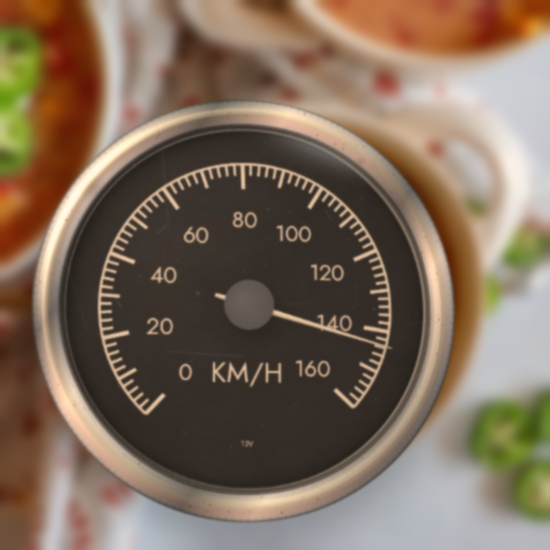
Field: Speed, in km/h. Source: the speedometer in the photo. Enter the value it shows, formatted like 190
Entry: 144
